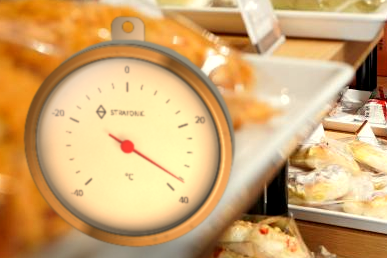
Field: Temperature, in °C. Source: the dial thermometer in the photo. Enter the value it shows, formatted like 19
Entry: 36
